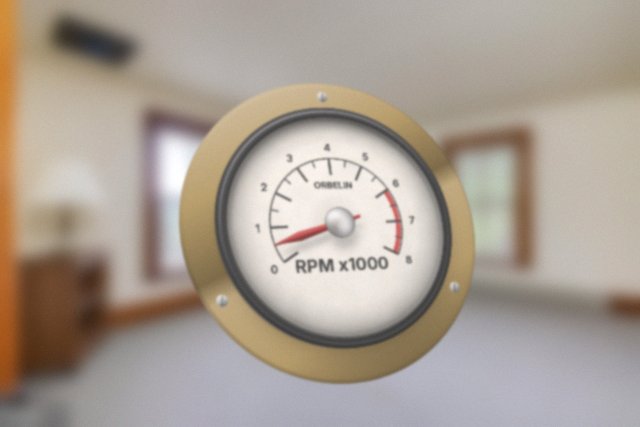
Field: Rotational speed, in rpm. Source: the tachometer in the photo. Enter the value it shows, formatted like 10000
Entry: 500
